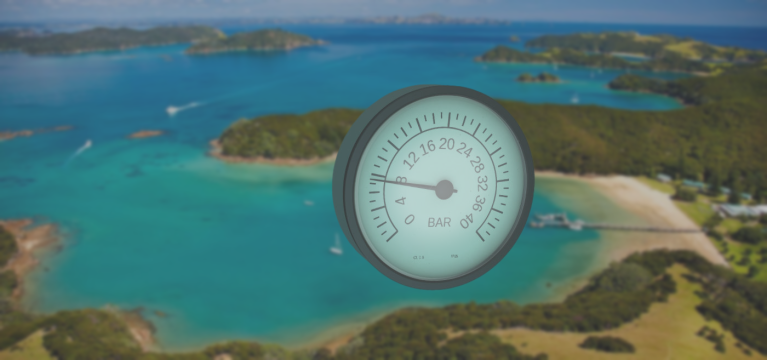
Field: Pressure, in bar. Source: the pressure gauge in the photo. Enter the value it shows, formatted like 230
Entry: 7.5
